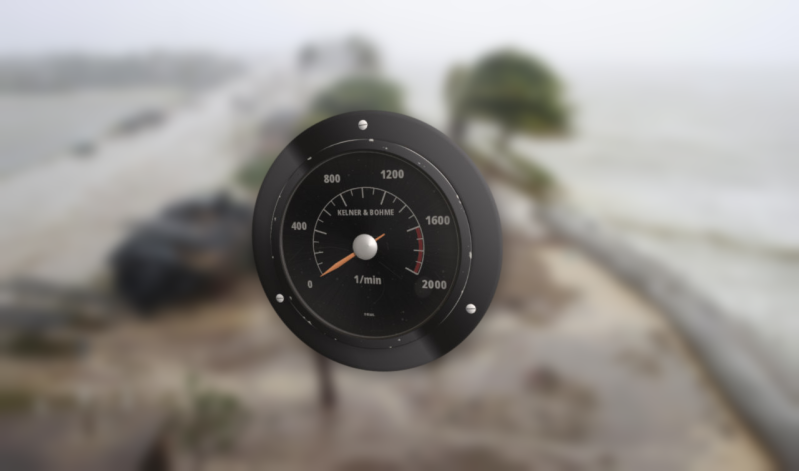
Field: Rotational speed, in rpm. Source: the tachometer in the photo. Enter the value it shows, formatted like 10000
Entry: 0
